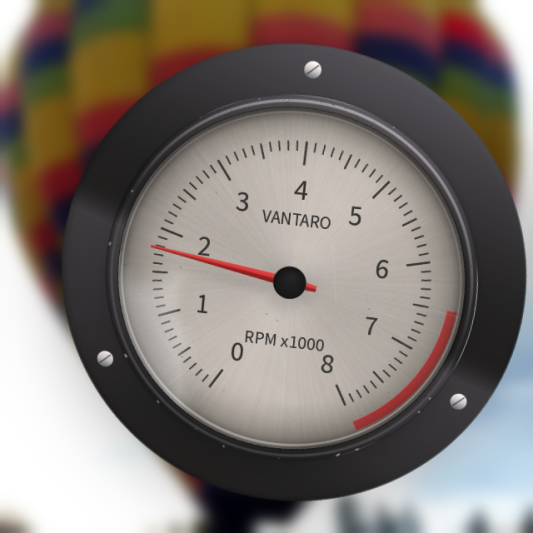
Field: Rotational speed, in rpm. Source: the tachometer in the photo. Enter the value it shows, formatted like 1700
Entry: 1800
